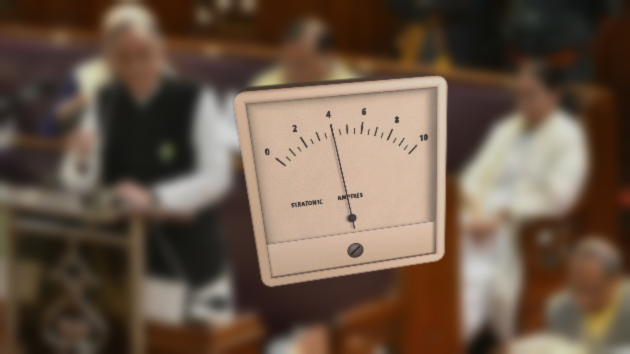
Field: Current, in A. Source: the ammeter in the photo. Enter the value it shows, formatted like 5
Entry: 4
